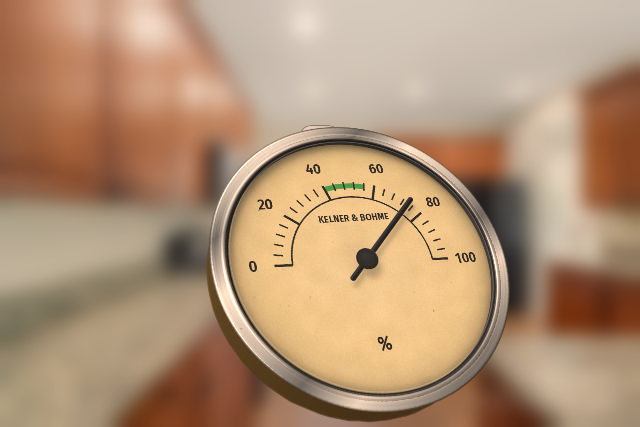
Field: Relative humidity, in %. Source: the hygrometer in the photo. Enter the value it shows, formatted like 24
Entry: 74
